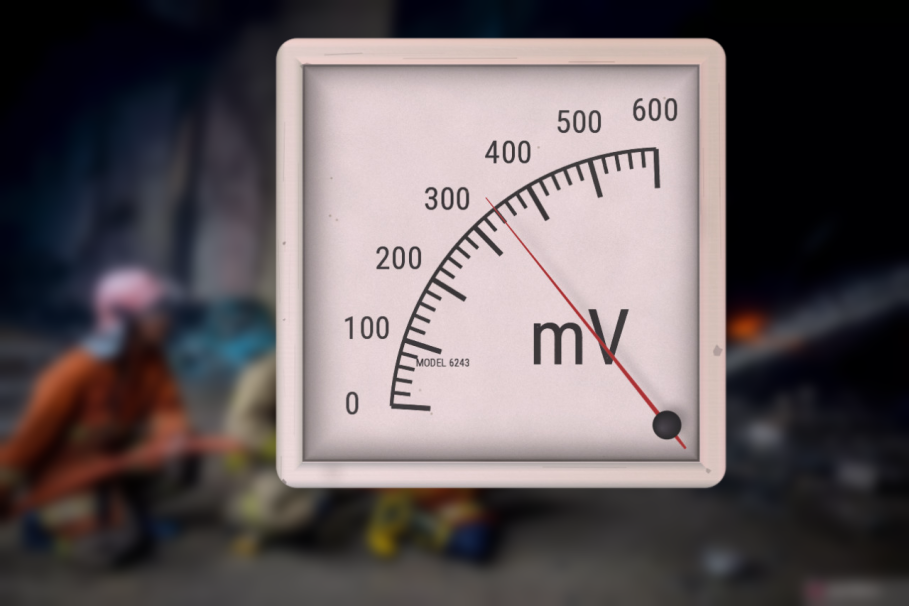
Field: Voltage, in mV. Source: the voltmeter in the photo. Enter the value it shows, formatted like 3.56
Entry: 340
